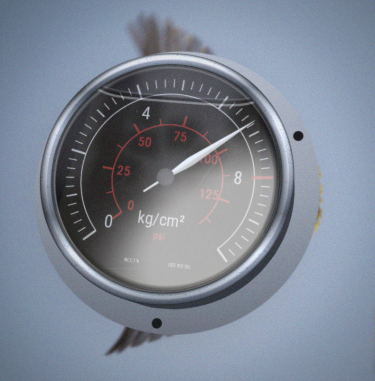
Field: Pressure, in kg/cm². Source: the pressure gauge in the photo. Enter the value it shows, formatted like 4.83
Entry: 6.8
